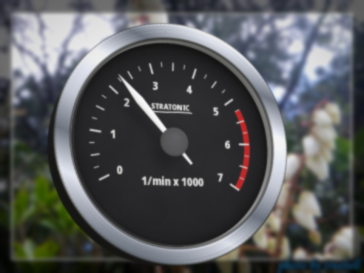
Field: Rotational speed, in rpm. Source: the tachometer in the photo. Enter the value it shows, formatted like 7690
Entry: 2250
